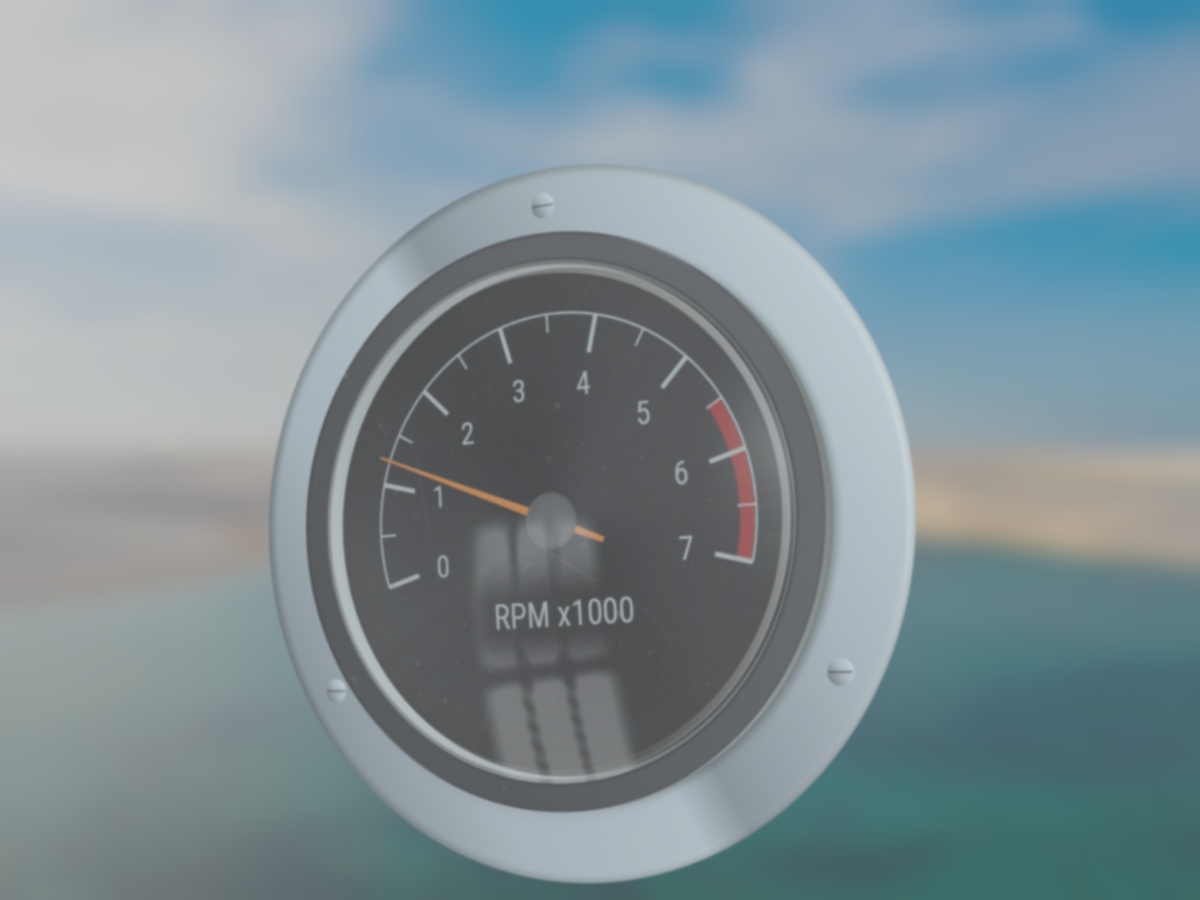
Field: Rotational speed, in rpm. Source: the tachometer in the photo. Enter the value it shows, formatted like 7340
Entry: 1250
